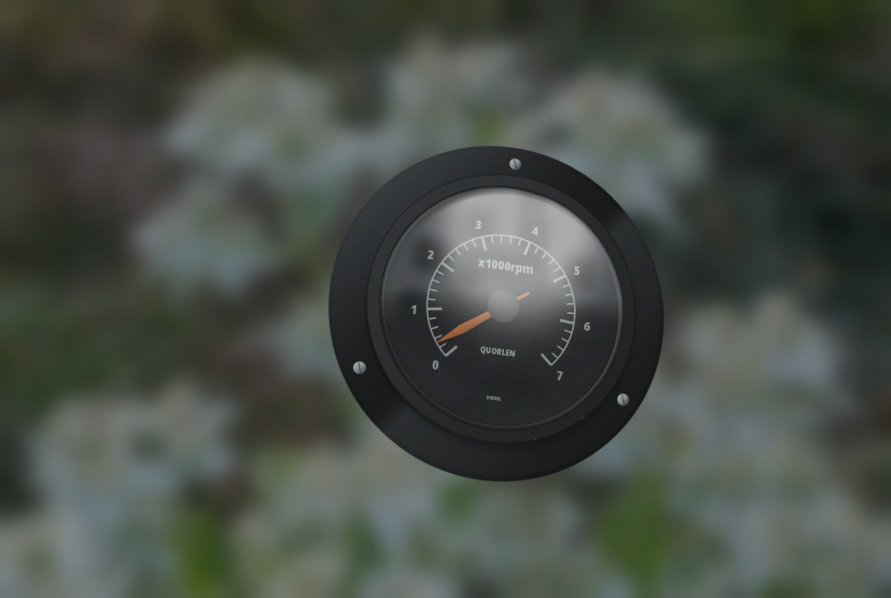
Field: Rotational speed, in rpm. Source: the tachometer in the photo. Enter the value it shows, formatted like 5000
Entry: 300
